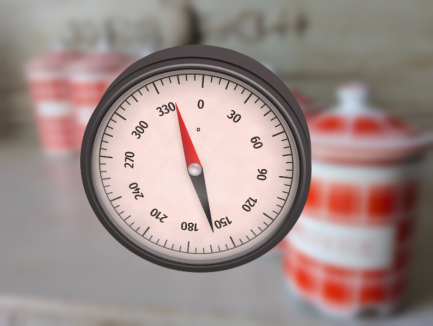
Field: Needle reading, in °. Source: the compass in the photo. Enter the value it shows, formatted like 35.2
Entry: 340
